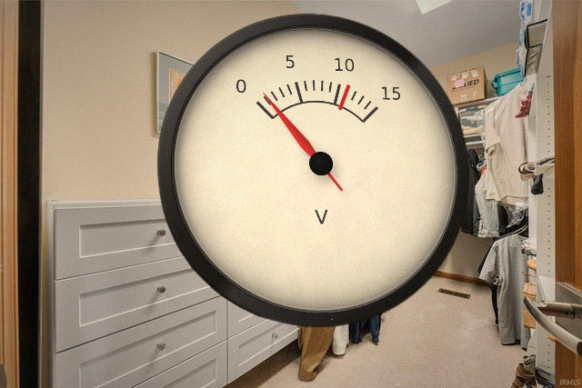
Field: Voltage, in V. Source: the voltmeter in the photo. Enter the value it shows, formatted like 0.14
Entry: 1
